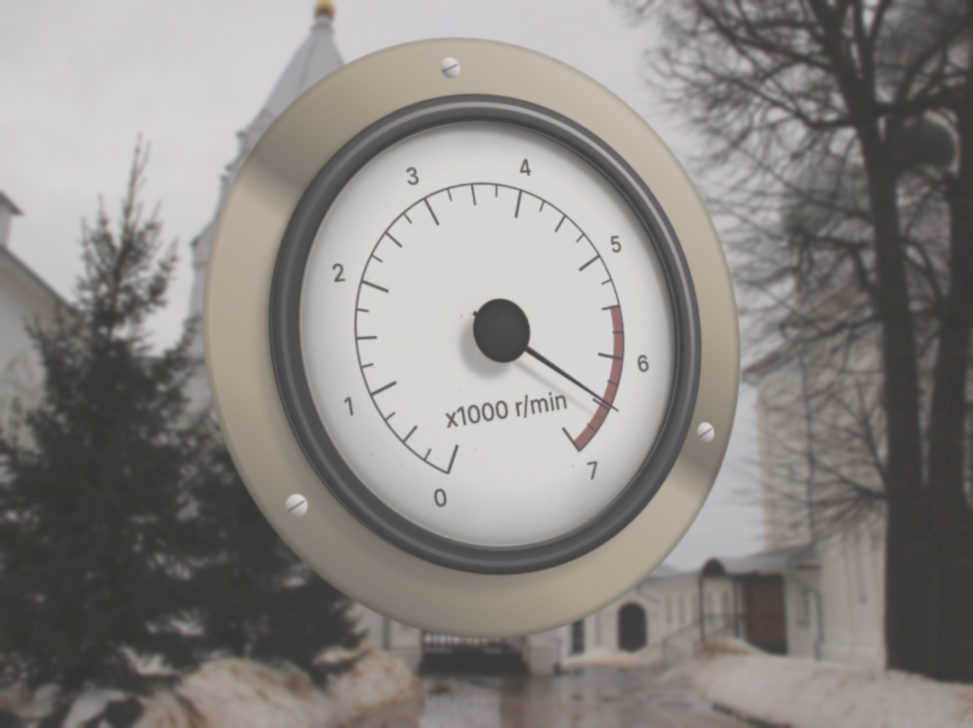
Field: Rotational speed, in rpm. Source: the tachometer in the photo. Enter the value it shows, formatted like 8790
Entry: 6500
